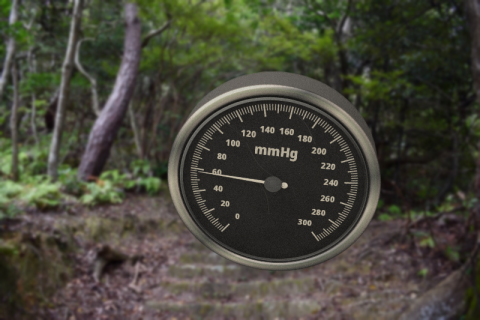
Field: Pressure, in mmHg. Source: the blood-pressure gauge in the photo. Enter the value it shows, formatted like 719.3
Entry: 60
